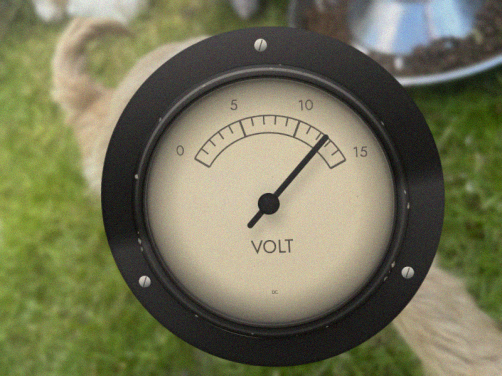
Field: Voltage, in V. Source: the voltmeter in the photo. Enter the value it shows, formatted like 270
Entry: 12.5
